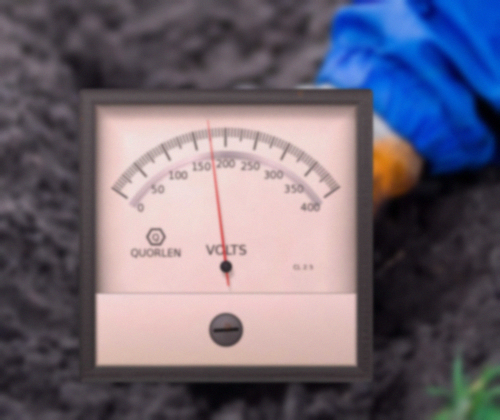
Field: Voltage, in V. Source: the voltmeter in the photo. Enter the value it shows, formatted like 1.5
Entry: 175
